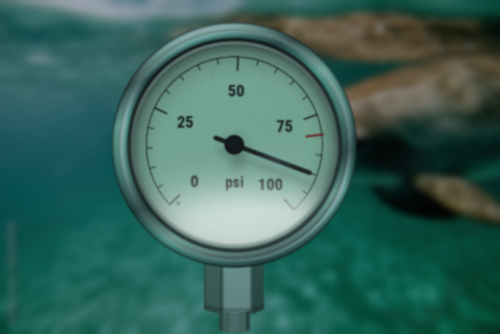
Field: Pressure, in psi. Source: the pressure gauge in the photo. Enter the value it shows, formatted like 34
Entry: 90
